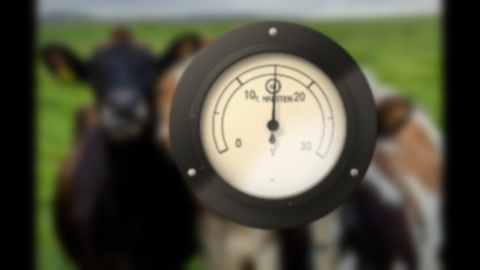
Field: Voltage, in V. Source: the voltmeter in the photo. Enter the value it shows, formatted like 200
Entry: 15
